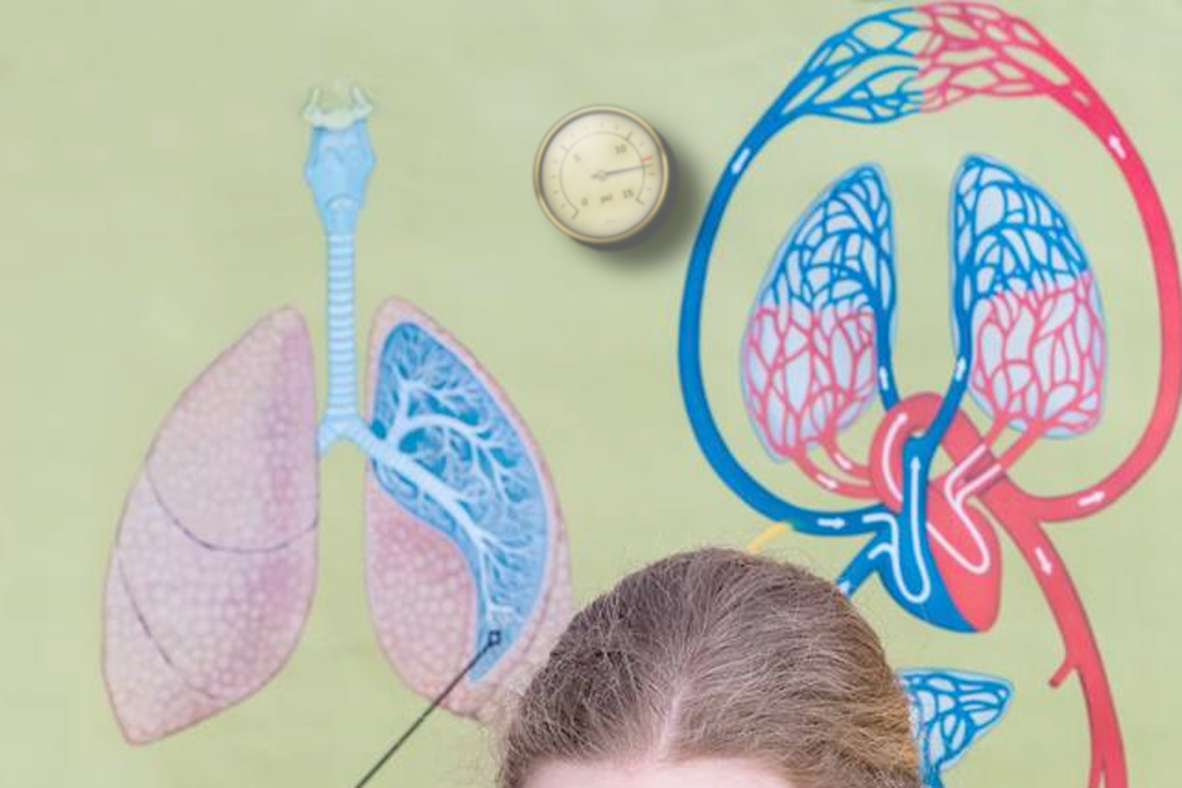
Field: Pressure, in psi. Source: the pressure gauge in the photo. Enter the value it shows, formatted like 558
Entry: 12.5
